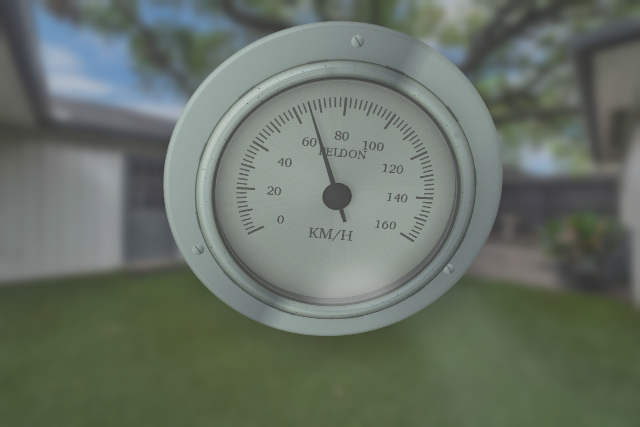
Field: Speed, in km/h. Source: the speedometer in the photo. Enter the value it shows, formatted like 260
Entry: 66
